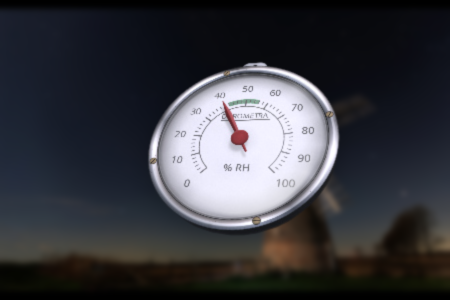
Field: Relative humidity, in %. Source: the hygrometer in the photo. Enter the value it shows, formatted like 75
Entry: 40
